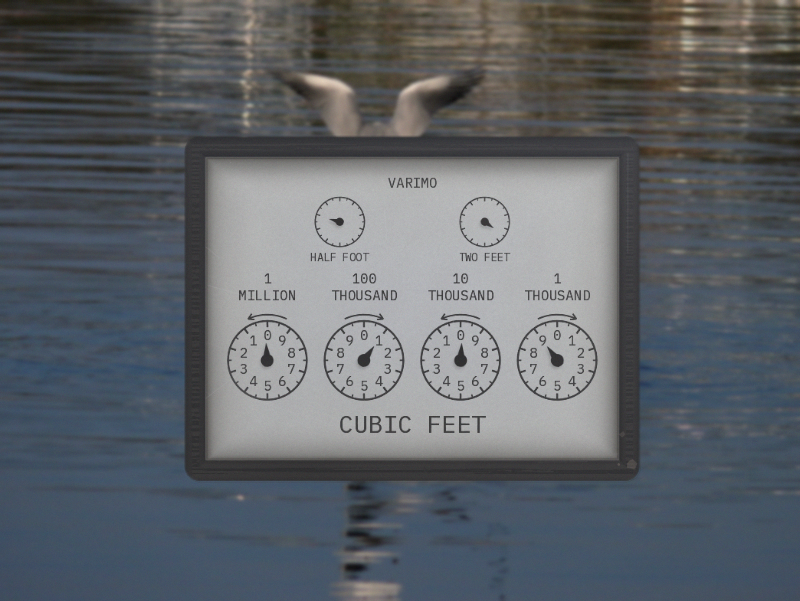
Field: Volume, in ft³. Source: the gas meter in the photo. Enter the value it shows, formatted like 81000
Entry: 9900
